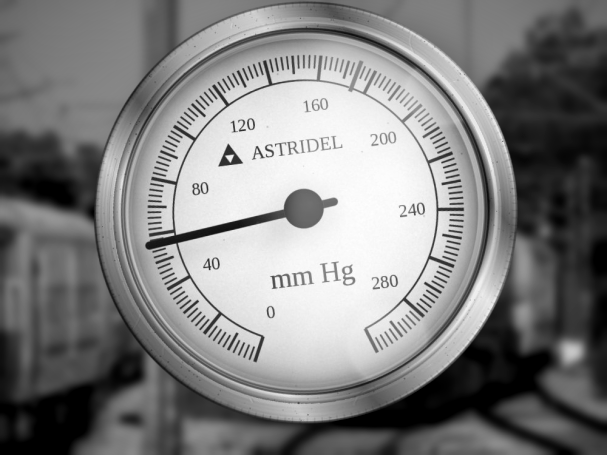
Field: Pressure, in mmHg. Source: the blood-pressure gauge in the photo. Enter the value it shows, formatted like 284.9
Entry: 56
